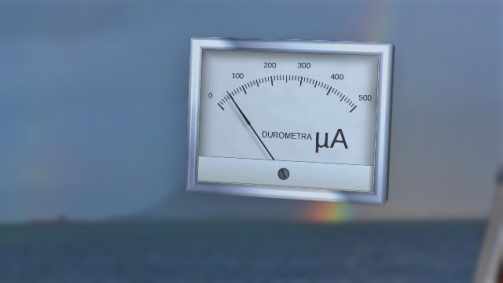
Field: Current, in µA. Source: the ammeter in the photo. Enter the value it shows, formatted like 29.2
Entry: 50
